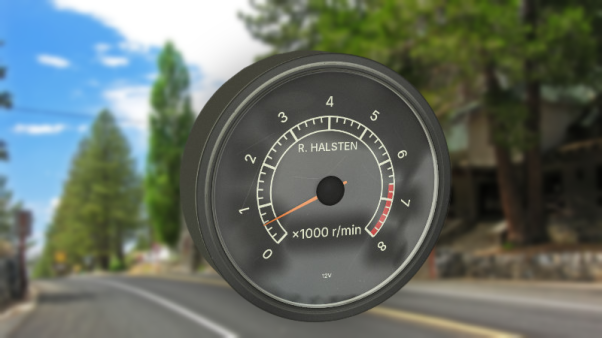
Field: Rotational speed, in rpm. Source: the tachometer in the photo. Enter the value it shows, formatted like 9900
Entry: 600
